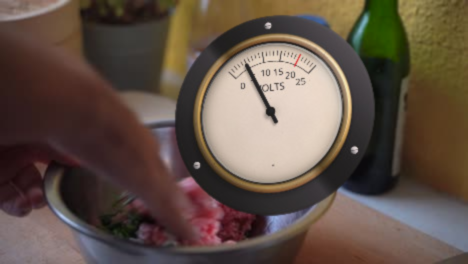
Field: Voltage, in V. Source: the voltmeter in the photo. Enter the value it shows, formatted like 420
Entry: 5
